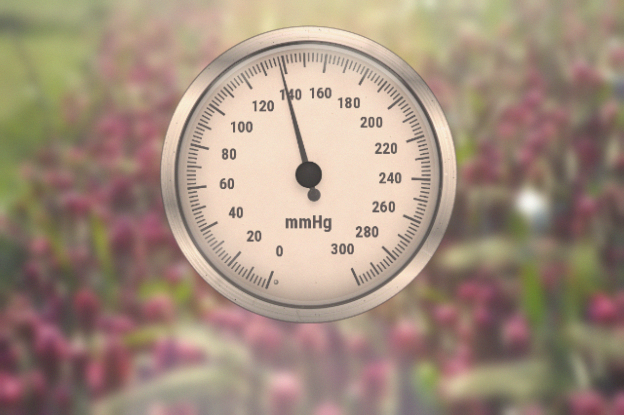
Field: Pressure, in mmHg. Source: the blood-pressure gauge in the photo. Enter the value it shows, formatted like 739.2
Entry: 138
